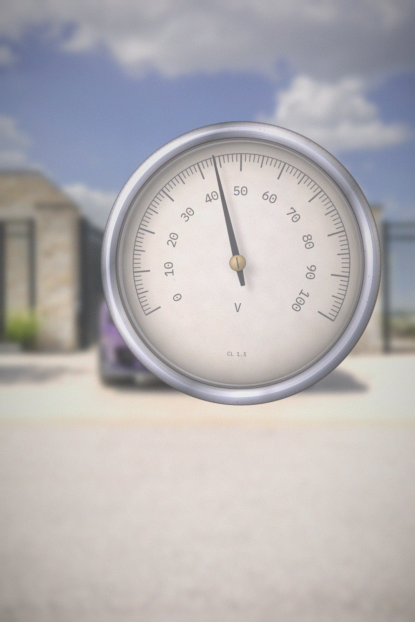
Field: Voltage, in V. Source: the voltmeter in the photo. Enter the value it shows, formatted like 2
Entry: 44
